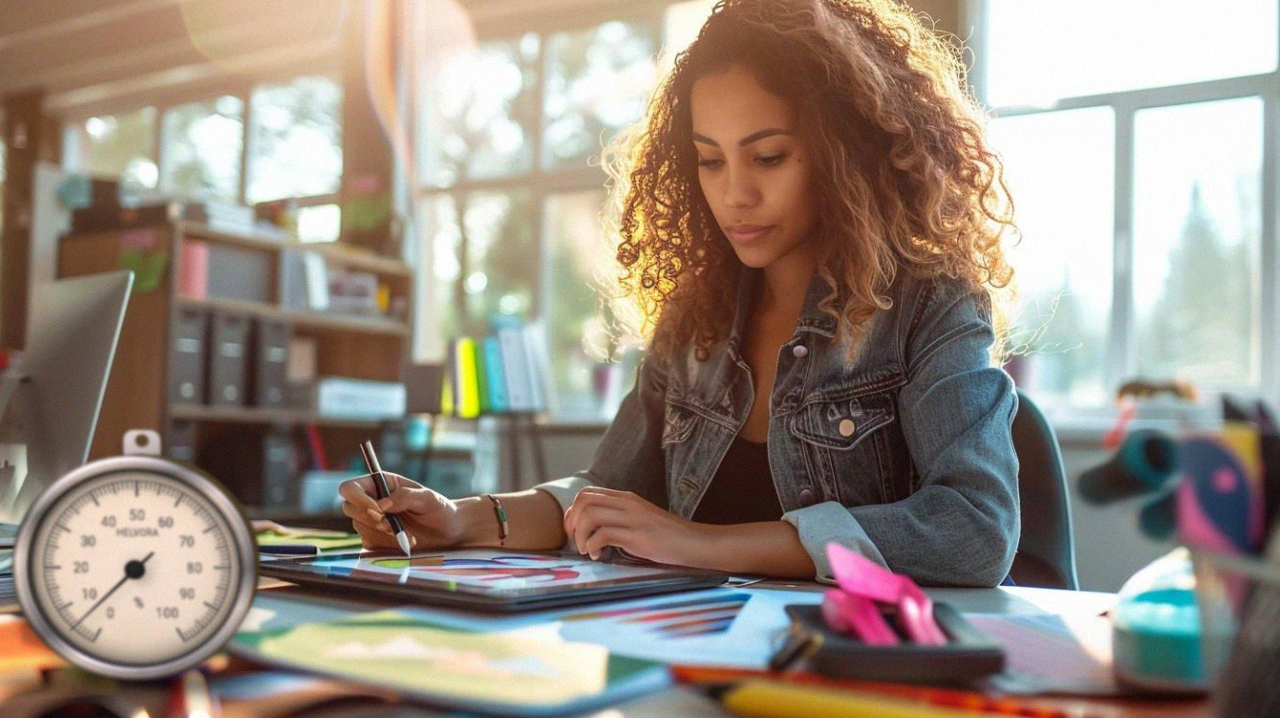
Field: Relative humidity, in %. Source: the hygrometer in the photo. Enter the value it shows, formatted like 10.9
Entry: 5
